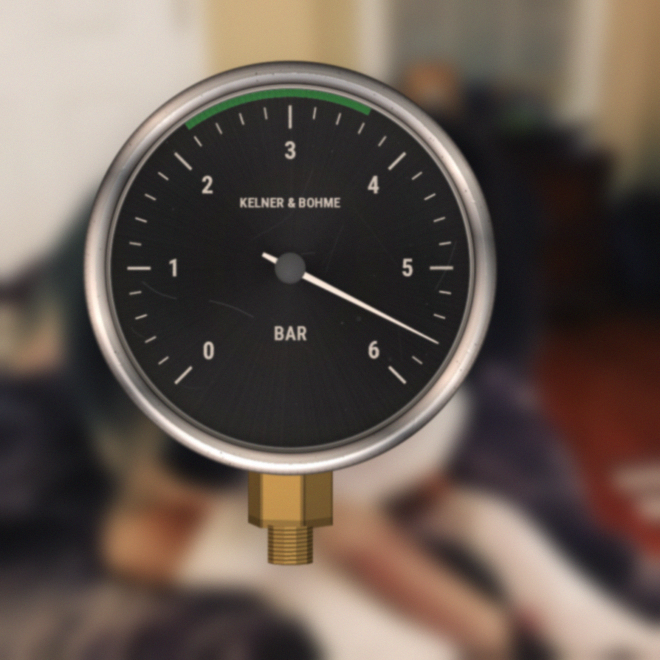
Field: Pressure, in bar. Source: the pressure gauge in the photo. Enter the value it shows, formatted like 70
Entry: 5.6
